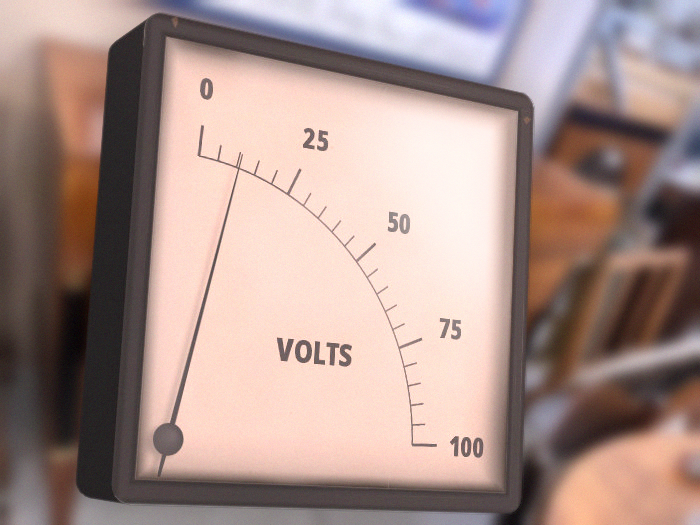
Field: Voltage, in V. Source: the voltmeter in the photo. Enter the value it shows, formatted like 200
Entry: 10
